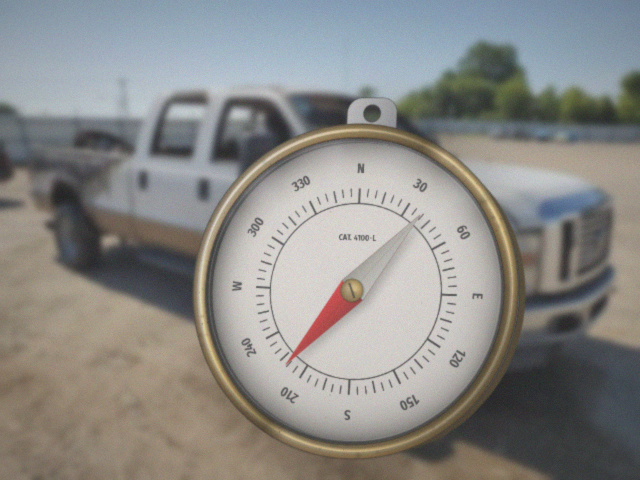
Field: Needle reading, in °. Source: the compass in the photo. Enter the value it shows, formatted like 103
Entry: 220
